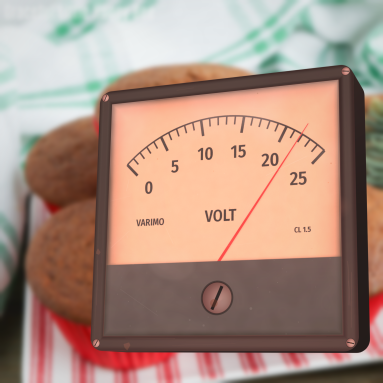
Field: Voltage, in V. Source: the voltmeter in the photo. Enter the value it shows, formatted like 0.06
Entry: 22
